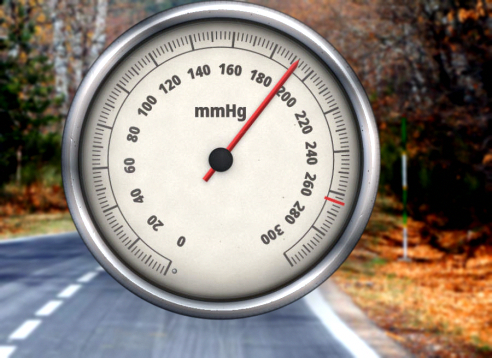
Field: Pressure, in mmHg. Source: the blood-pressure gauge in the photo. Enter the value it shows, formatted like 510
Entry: 192
